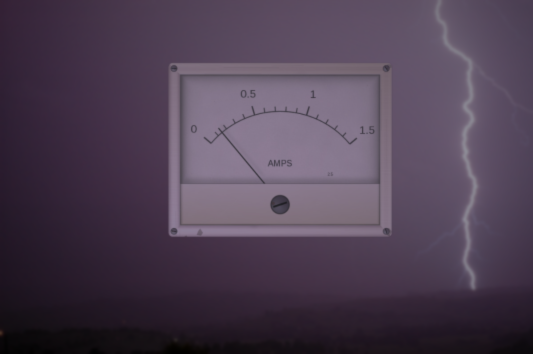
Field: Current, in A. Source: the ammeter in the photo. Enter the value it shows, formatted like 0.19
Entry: 0.15
